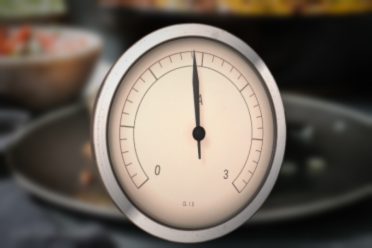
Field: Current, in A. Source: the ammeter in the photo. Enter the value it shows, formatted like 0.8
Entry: 1.4
